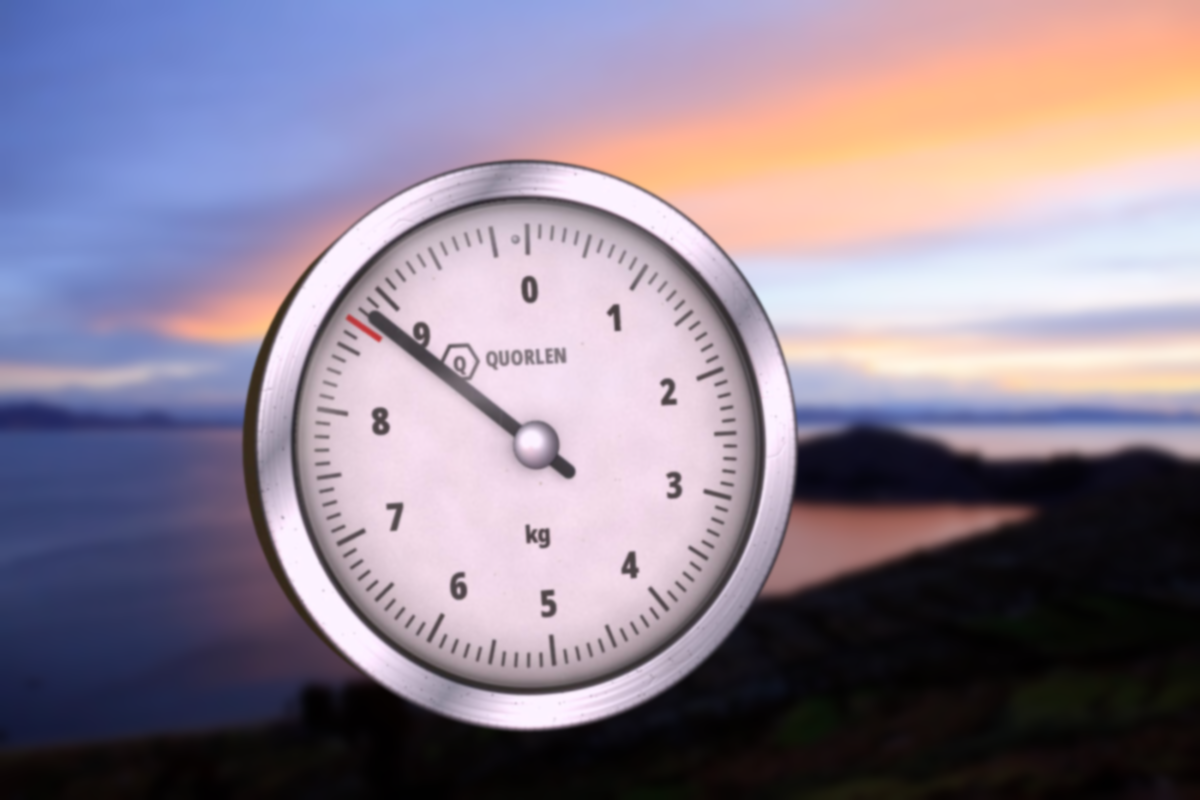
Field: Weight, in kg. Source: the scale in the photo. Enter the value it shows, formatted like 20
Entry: 8.8
